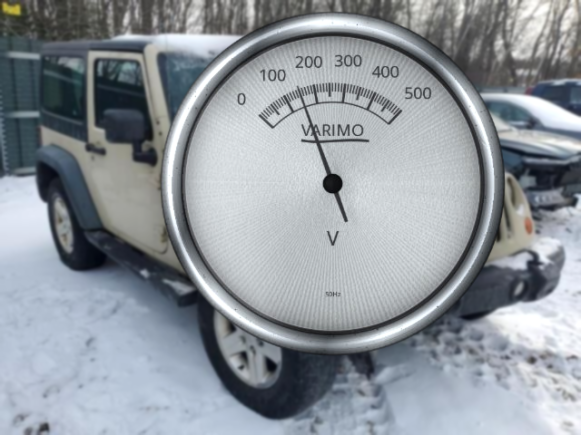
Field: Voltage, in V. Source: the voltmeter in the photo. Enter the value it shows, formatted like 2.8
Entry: 150
